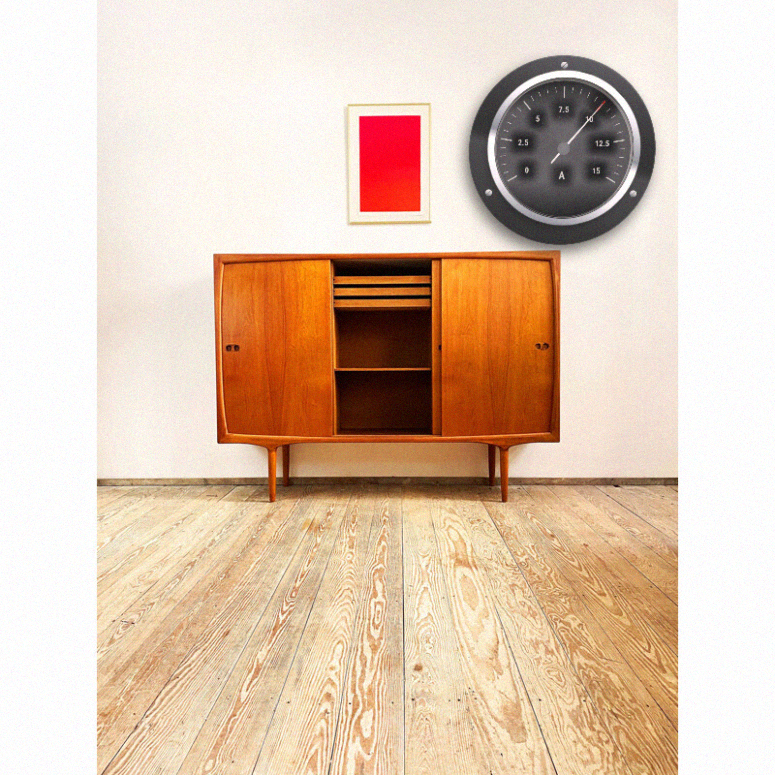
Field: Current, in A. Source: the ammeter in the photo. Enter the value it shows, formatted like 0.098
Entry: 10
